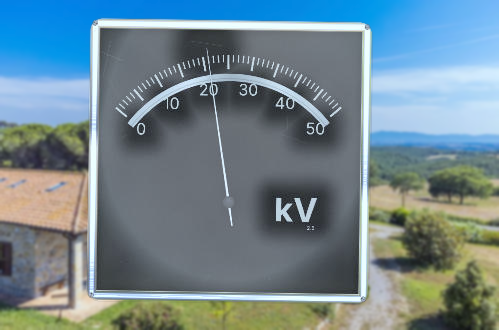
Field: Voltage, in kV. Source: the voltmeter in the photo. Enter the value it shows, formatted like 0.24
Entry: 21
